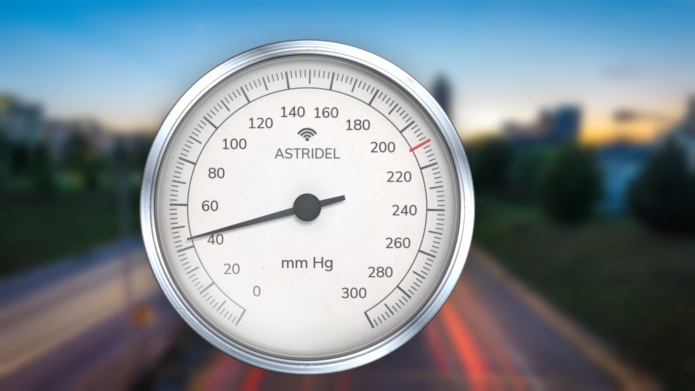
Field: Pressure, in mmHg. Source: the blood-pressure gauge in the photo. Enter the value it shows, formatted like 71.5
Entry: 44
